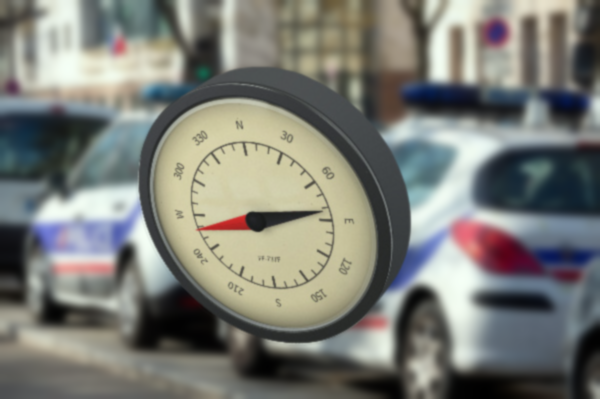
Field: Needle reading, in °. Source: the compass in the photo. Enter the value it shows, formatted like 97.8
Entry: 260
